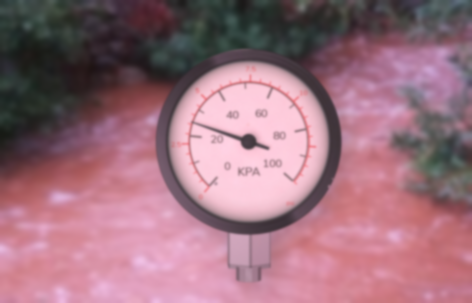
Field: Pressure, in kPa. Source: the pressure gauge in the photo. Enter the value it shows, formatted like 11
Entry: 25
